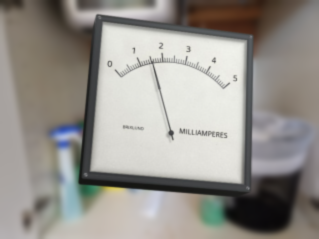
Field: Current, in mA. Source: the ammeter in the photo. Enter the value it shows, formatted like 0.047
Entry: 1.5
